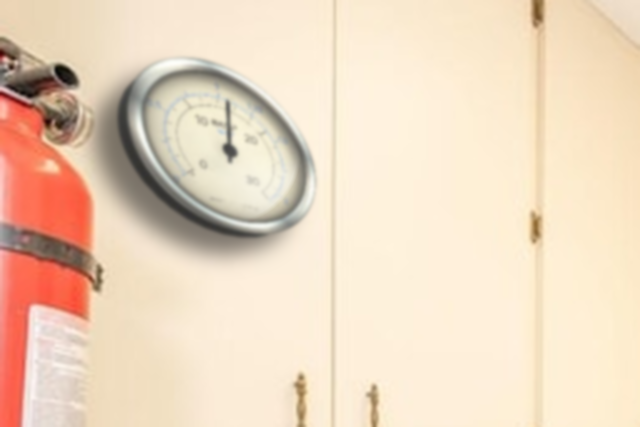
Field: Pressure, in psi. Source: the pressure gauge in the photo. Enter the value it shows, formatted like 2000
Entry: 15
